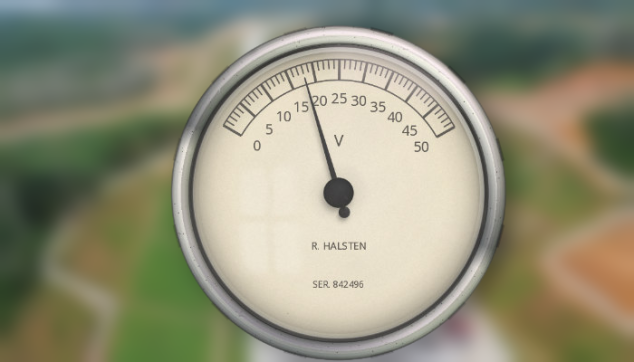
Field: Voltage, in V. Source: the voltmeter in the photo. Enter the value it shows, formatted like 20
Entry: 18
